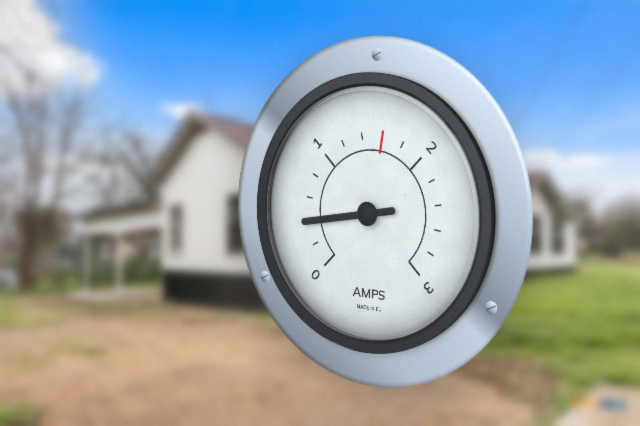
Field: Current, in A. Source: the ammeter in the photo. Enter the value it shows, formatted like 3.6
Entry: 0.4
